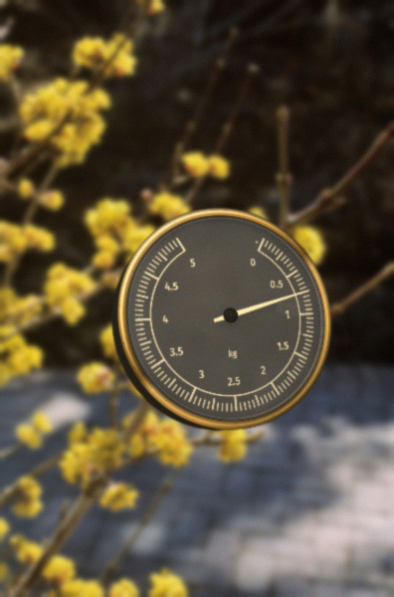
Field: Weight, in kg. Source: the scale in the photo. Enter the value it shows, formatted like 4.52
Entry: 0.75
